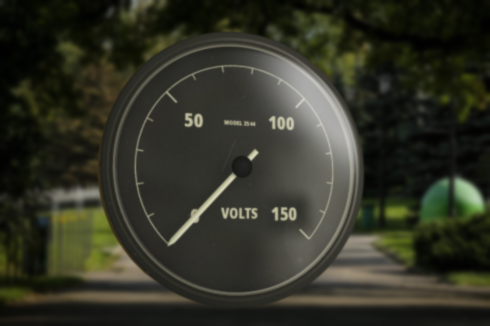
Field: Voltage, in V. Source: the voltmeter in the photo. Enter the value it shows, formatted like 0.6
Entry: 0
